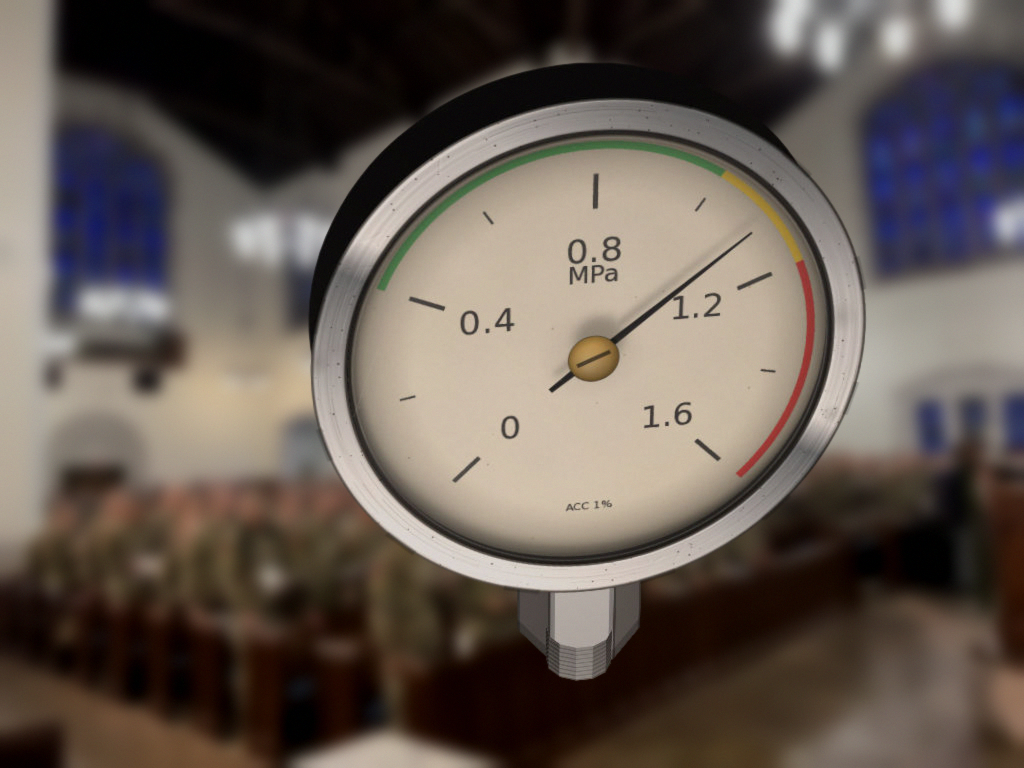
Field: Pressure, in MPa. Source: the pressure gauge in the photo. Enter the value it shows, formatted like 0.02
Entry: 1.1
